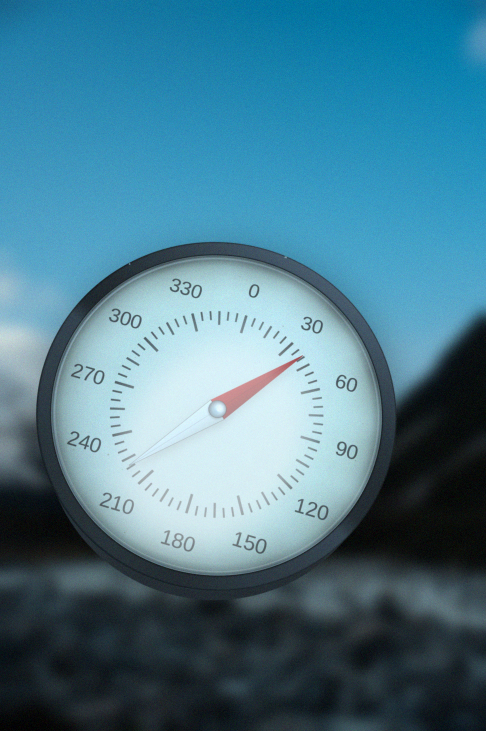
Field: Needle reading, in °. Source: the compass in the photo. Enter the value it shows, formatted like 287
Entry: 40
